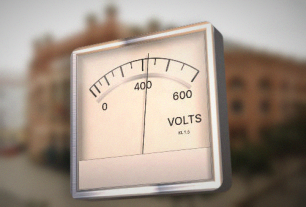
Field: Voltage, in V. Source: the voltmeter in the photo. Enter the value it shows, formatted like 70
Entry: 425
